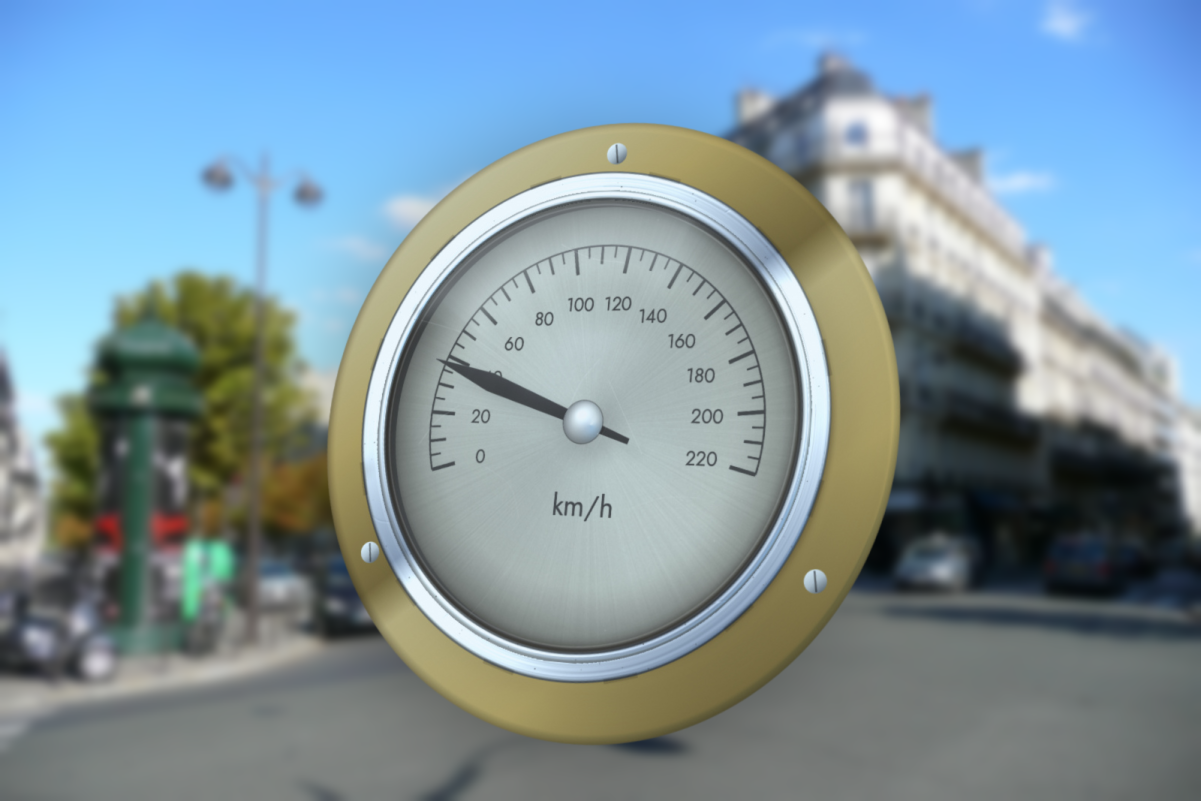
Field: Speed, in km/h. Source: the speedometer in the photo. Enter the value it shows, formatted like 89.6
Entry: 37.5
